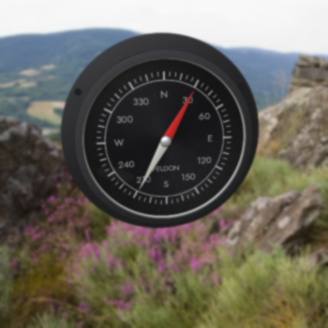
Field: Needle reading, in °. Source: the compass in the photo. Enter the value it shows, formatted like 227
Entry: 30
